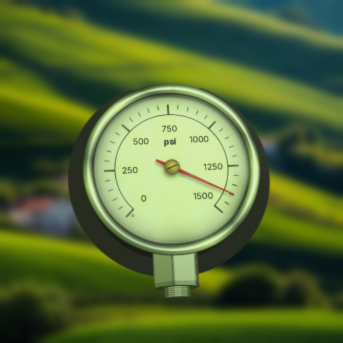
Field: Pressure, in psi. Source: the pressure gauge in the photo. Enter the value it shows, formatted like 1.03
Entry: 1400
